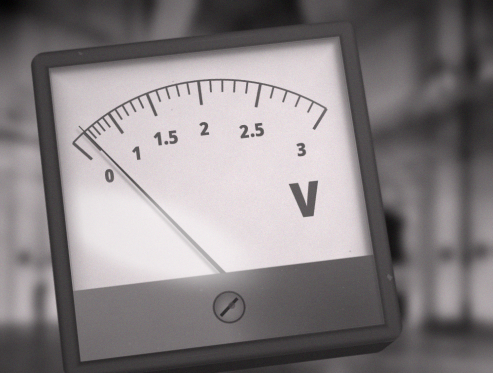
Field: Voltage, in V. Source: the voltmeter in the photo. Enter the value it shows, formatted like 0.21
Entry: 0.5
